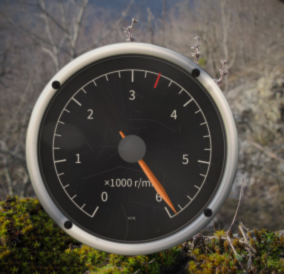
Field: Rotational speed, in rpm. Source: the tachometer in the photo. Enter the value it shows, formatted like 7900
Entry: 5900
